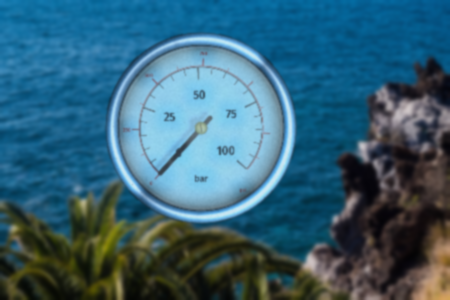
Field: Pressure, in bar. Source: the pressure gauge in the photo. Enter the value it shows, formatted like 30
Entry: 0
